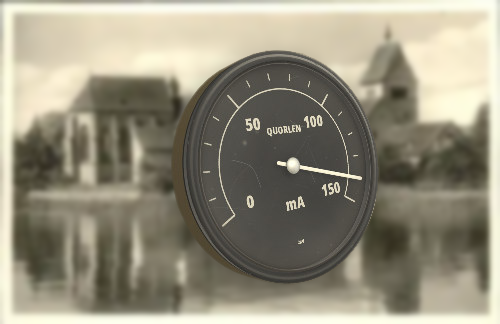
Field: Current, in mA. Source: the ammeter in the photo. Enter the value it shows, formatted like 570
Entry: 140
